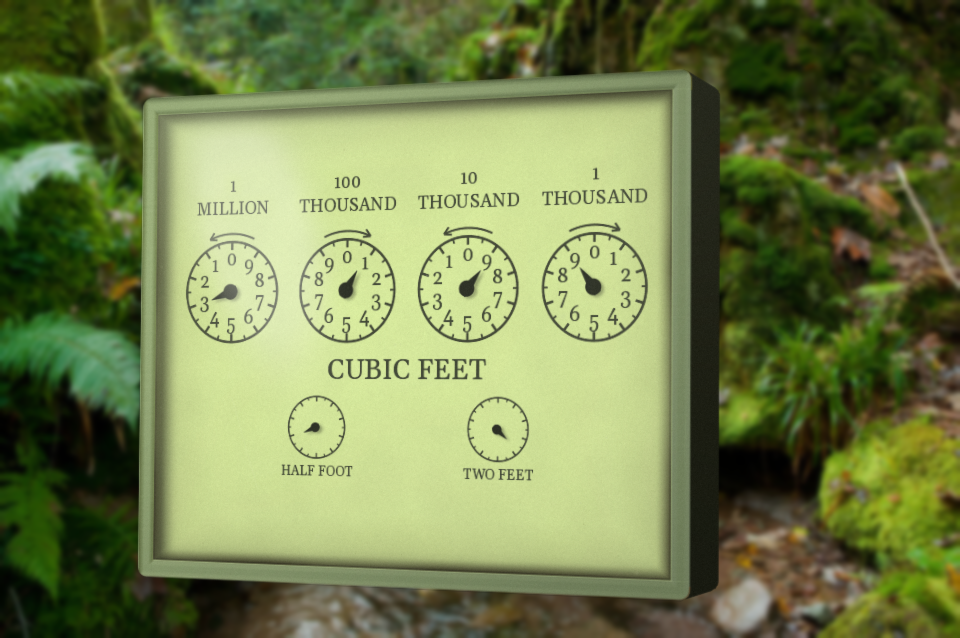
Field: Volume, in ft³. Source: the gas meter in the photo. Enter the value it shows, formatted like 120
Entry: 308900
